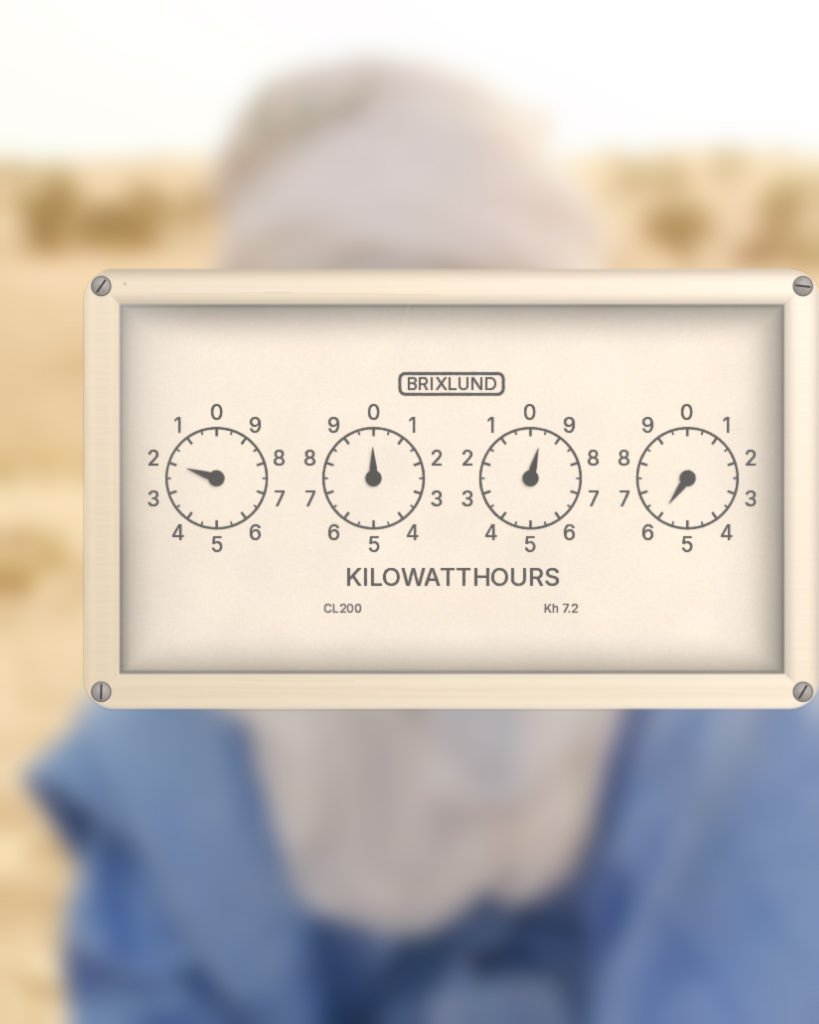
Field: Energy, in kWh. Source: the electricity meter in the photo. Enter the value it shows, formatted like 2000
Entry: 1996
